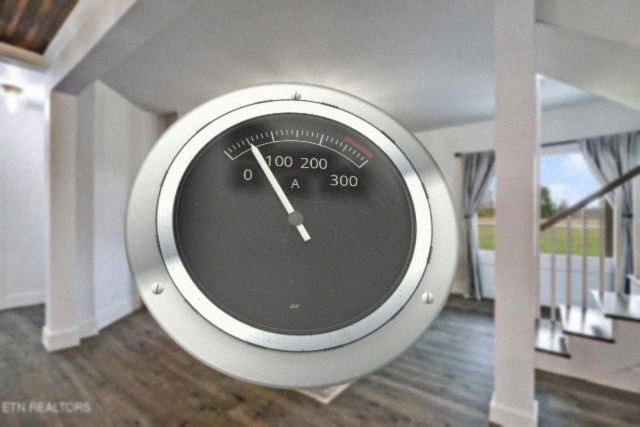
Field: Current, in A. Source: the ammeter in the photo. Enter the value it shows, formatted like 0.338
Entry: 50
